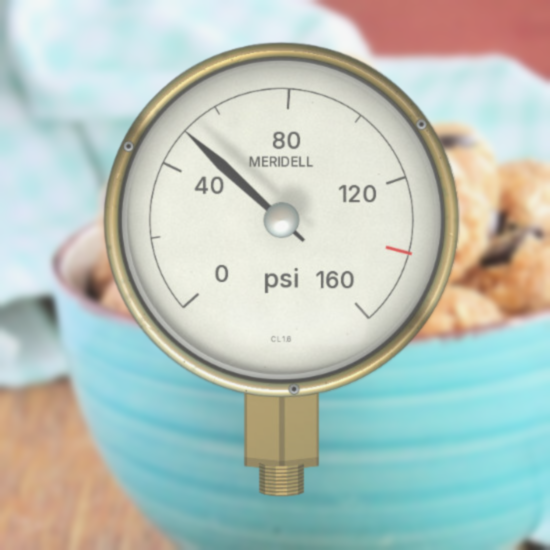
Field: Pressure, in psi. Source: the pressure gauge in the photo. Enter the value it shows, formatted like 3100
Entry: 50
